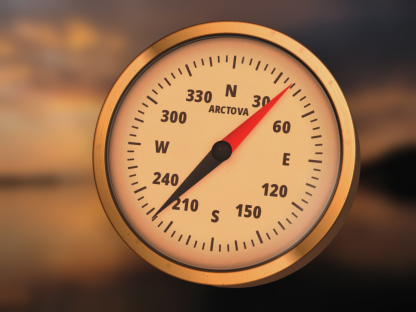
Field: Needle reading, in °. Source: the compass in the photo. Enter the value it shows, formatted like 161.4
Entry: 40
